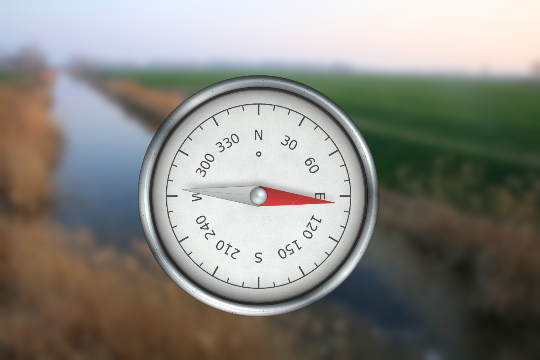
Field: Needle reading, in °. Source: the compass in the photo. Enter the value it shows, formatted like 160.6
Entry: 95
